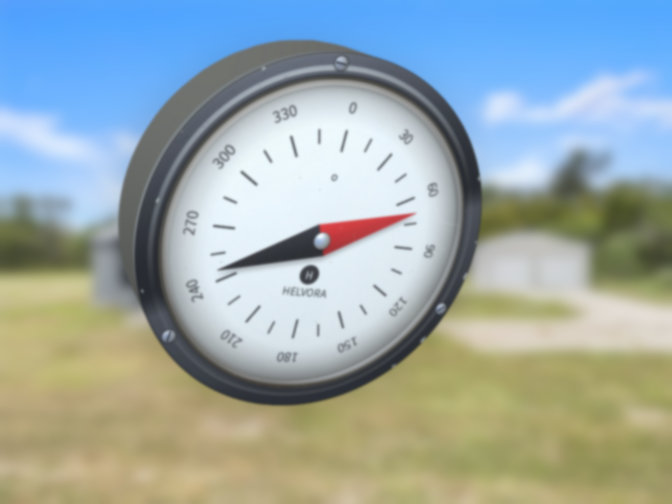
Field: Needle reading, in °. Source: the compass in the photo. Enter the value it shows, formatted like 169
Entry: 67.5
